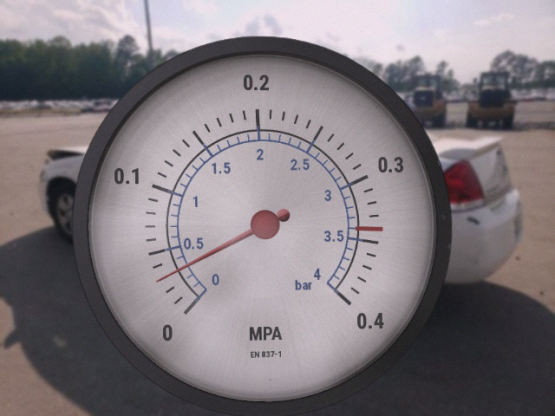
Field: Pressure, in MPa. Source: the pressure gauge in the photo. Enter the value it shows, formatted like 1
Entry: 0.03
